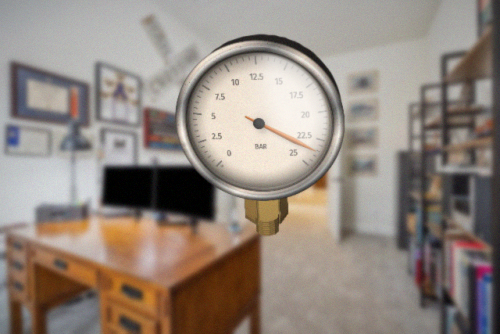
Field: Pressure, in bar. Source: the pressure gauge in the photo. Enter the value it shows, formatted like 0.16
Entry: 23.5
